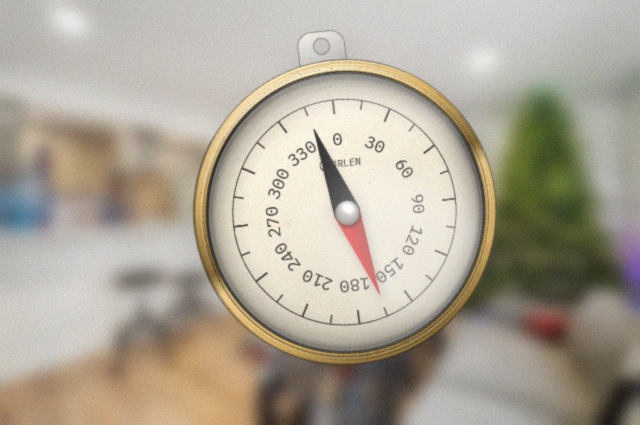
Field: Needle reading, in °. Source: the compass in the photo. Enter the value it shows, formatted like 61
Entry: 165
